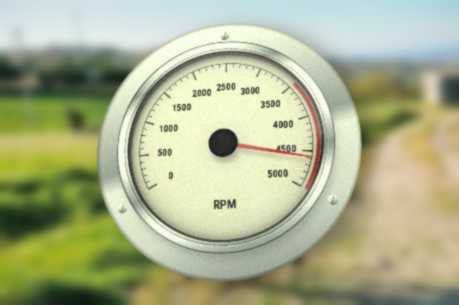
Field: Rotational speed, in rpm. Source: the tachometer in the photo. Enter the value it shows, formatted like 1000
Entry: 4600
